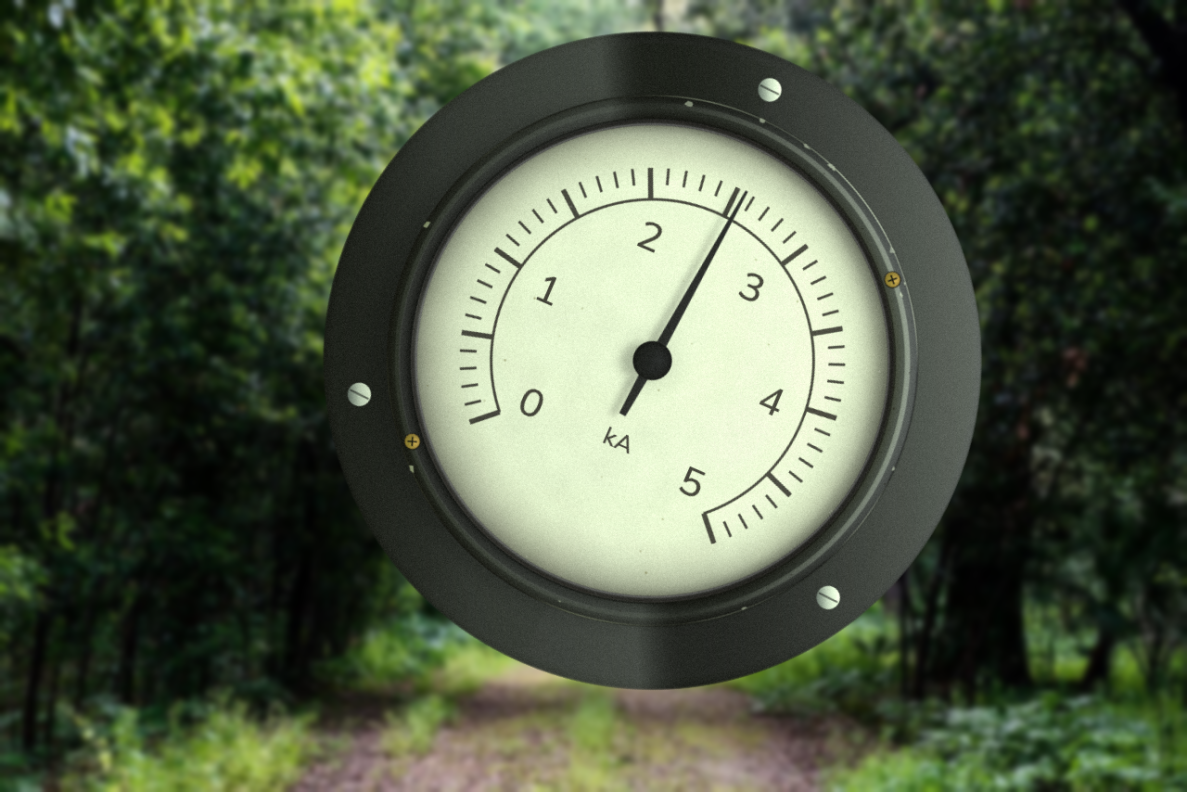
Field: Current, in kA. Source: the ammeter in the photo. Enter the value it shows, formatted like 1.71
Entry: 2.55
